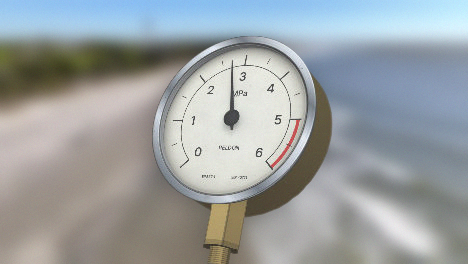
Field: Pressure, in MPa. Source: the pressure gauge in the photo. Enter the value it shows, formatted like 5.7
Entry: 2.75
